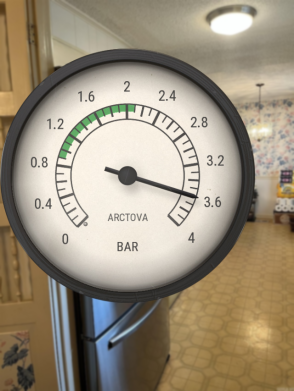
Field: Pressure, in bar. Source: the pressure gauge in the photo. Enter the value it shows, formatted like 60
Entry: 3.6
